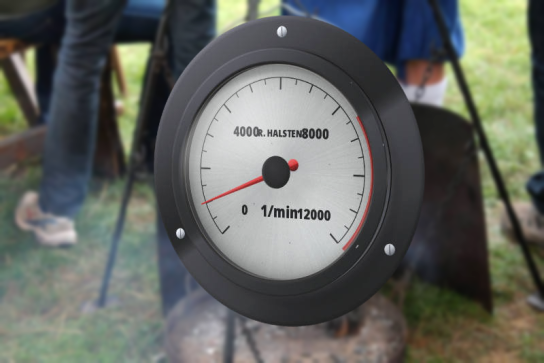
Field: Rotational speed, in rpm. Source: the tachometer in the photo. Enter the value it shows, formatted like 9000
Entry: 1000
